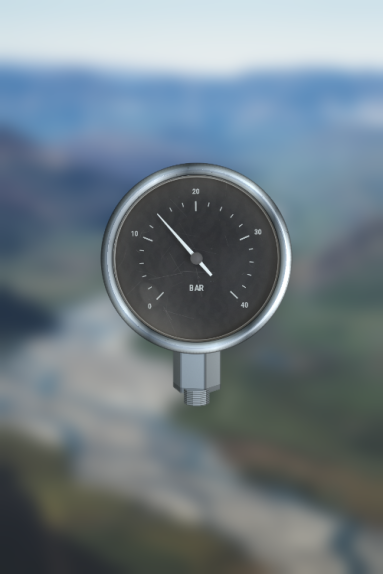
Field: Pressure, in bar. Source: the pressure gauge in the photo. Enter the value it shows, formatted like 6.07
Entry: 14
